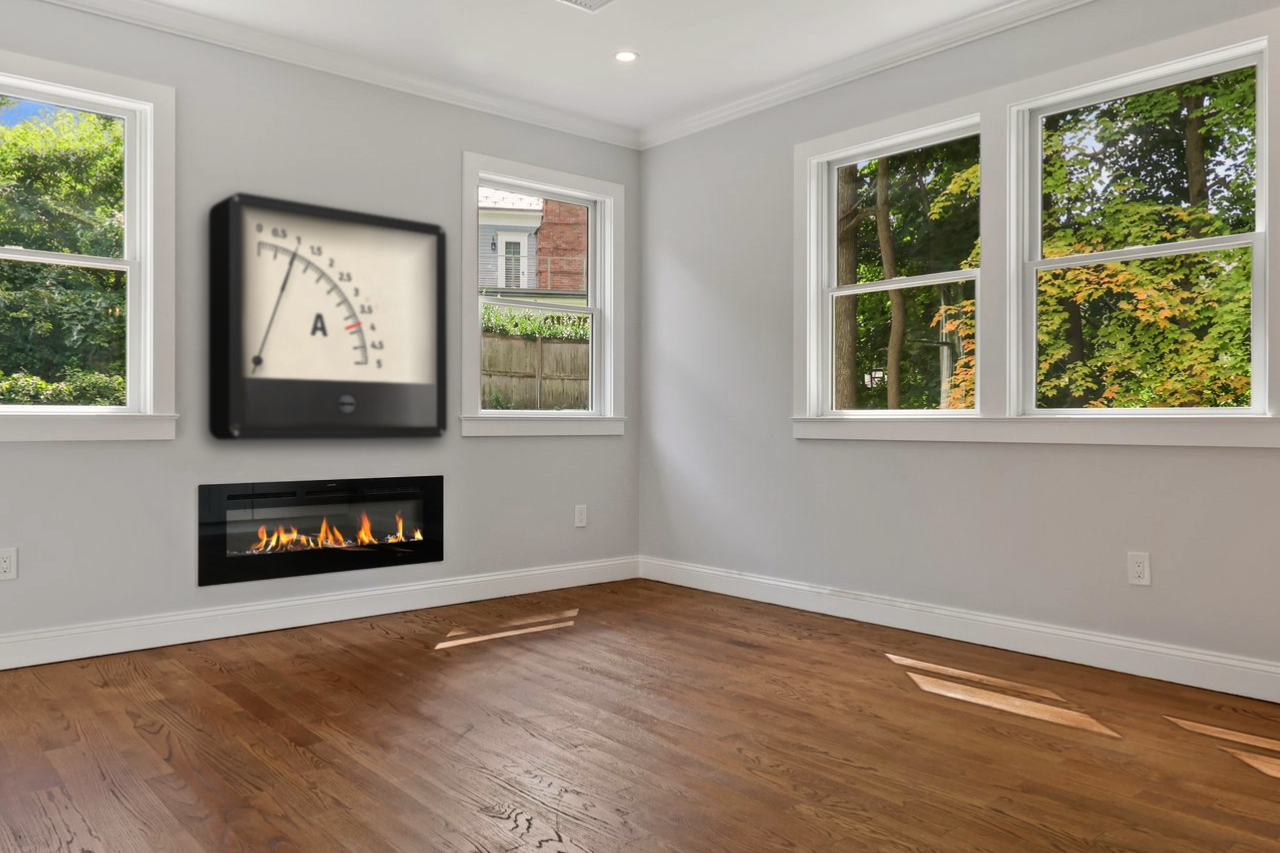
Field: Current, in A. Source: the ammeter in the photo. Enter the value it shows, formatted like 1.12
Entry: 1
